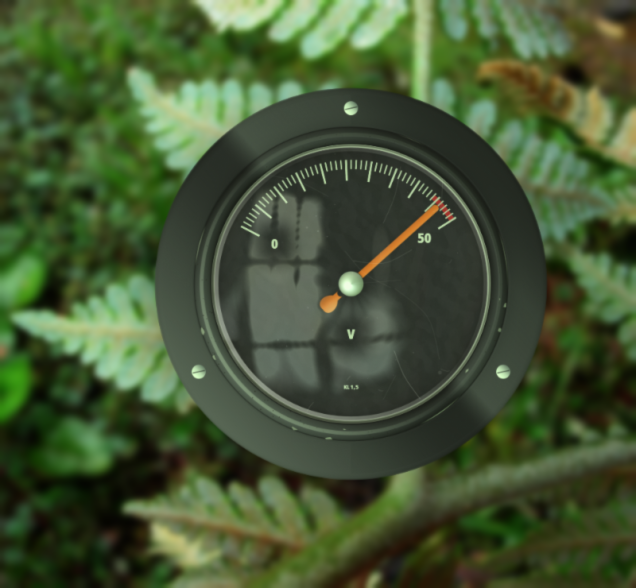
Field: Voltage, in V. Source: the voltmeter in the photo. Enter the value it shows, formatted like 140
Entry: 46
